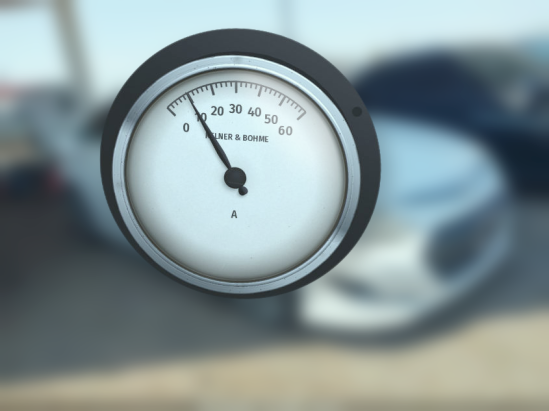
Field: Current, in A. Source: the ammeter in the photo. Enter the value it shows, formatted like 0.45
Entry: 10
